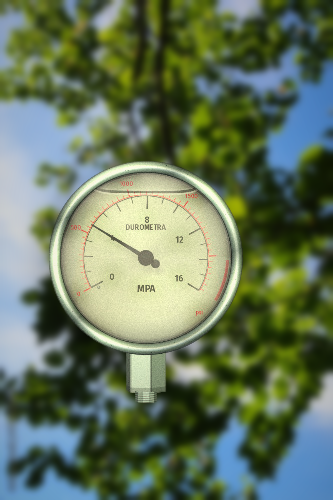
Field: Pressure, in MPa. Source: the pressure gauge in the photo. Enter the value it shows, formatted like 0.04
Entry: 4
